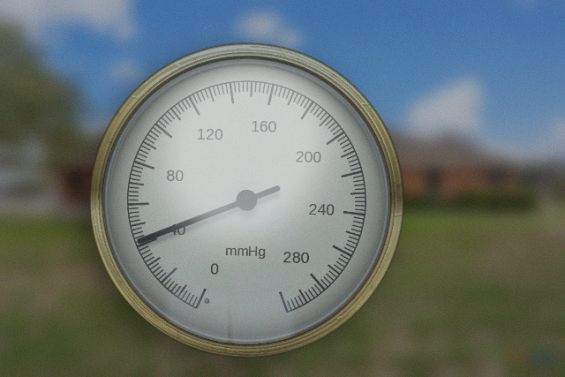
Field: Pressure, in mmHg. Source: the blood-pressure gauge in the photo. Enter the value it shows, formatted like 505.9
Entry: 42
